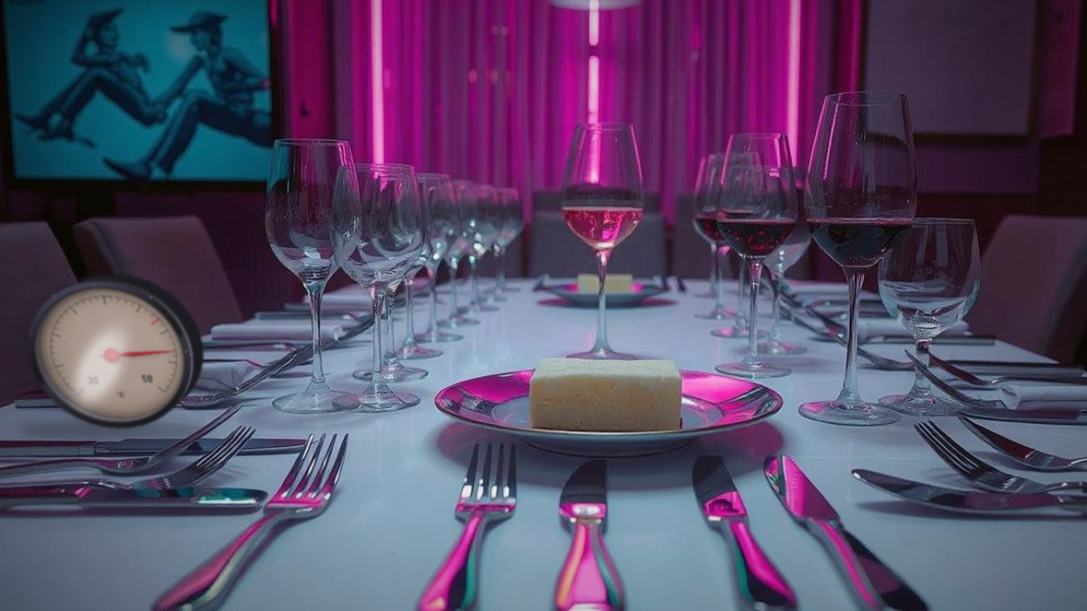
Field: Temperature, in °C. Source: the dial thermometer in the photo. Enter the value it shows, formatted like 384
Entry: 36
